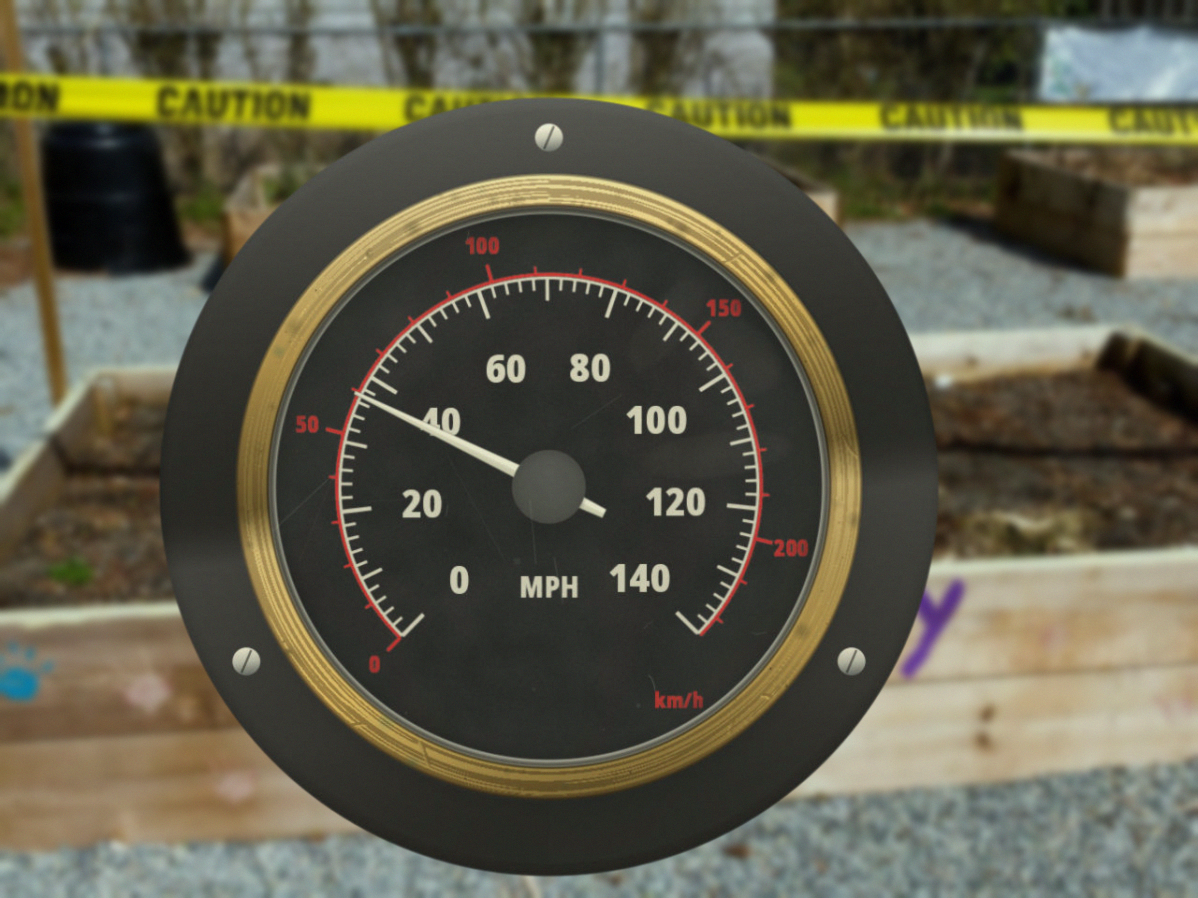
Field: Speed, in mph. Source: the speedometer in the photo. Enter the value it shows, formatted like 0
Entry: 37
